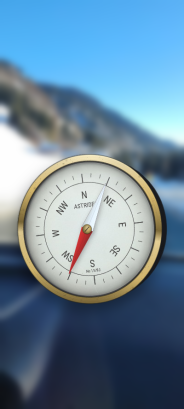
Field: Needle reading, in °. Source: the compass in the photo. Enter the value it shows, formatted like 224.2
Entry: 210
